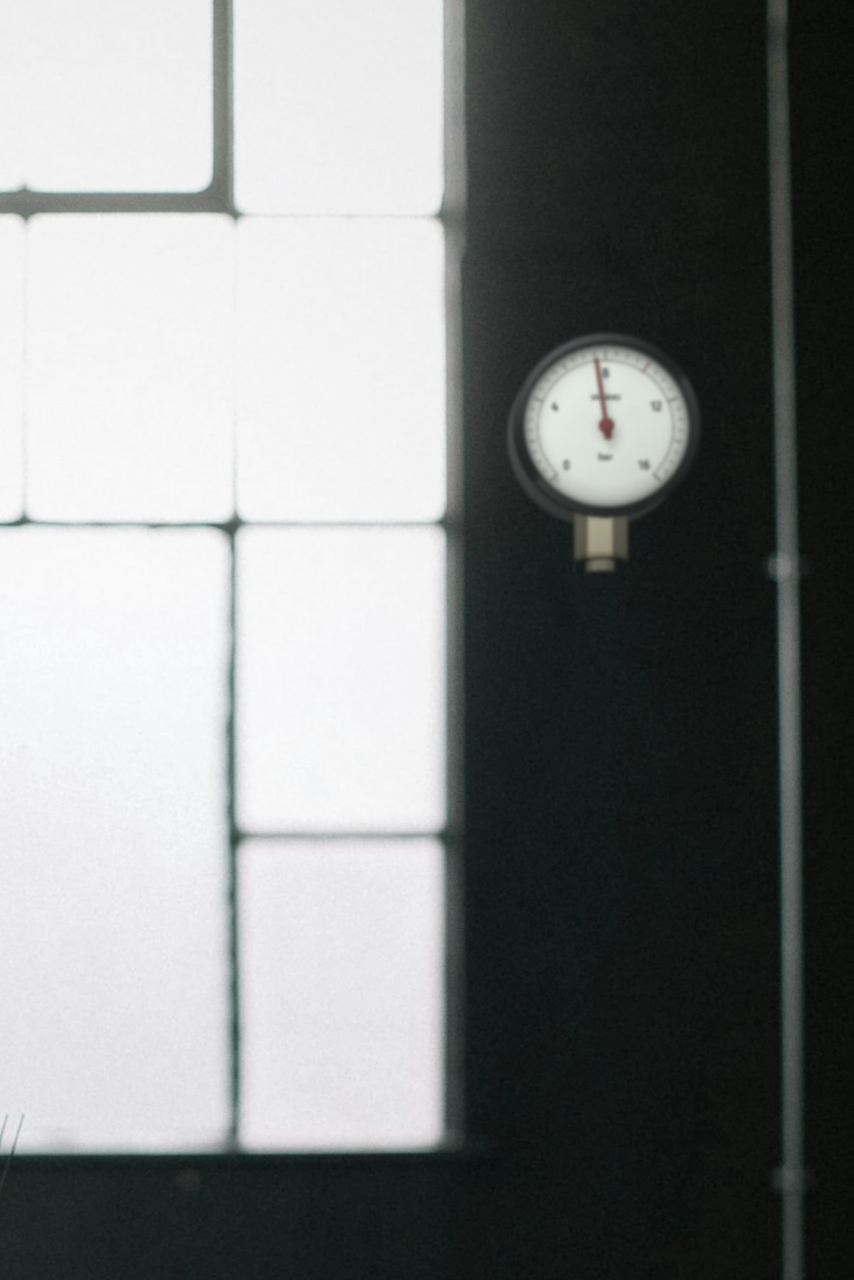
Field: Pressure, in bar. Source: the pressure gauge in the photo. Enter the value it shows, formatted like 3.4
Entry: 7.5
